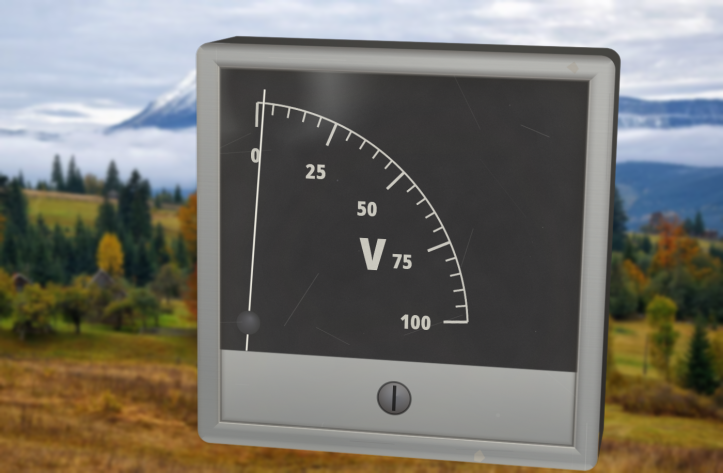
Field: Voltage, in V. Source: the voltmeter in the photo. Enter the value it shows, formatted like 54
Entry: 2.5
